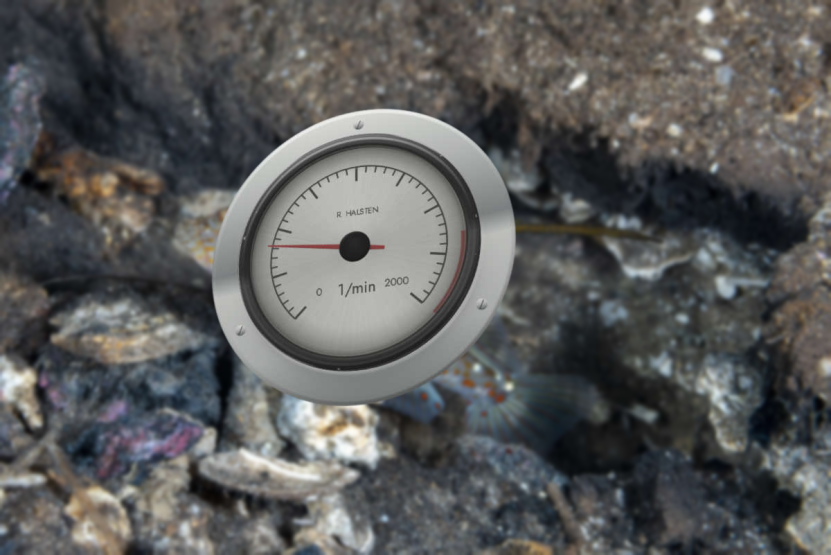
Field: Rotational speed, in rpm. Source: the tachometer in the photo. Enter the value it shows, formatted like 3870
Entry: 400
